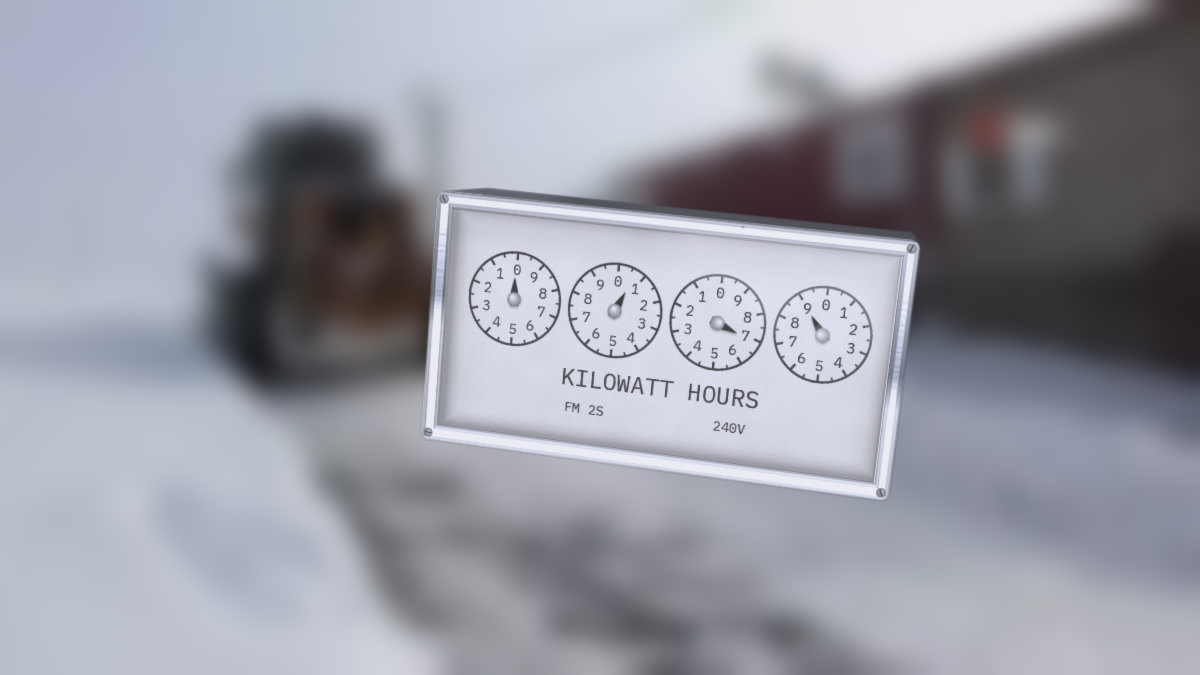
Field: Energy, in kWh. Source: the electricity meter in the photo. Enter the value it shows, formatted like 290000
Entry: 69
